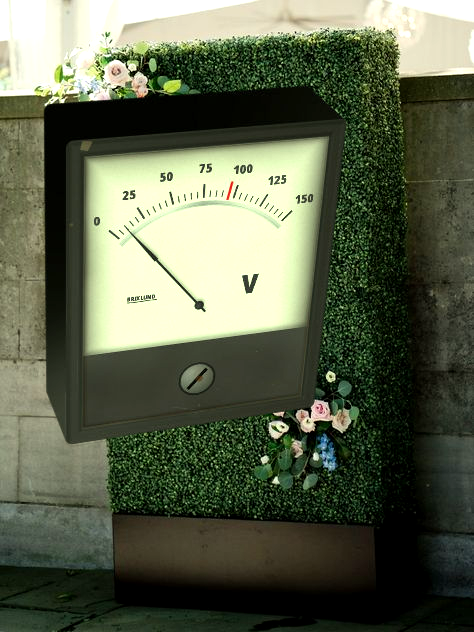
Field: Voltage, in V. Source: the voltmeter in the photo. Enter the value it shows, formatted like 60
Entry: 10
